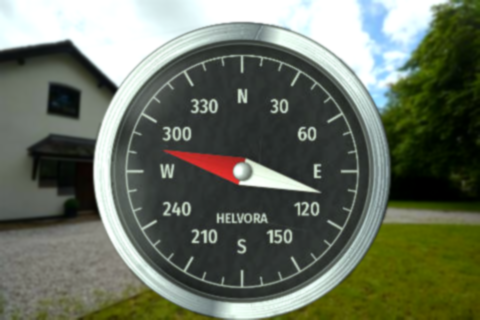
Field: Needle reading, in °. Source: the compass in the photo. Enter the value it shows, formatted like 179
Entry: 285
